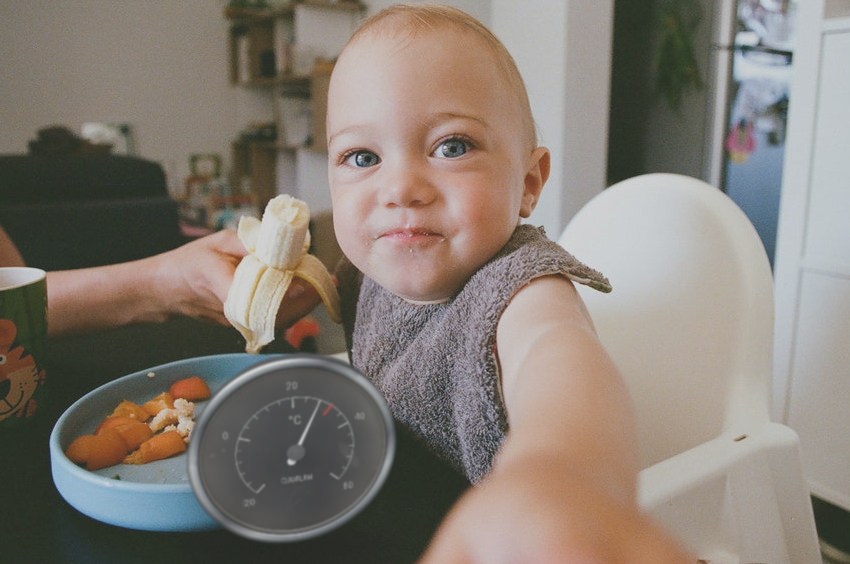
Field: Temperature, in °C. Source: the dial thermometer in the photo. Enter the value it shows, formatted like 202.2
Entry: 28
